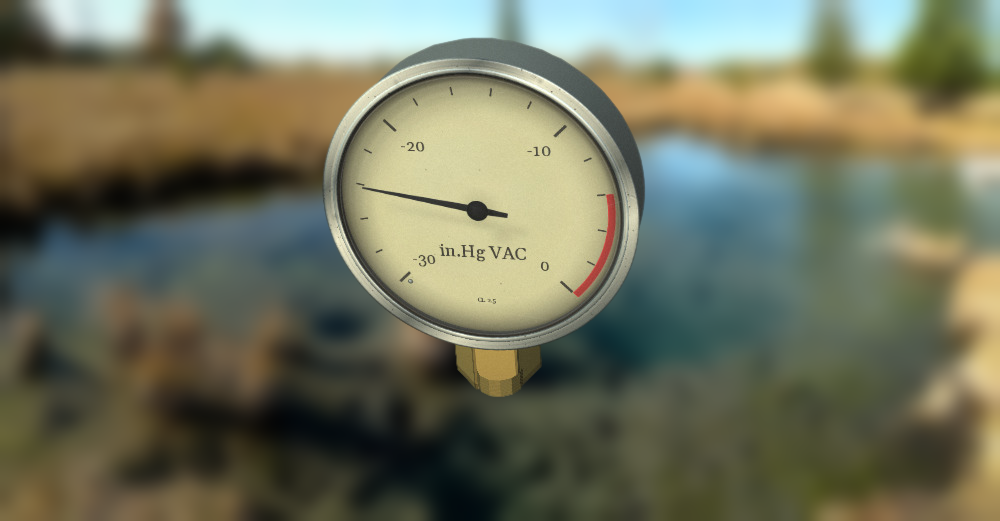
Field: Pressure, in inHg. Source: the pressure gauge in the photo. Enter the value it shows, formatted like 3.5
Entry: -24
